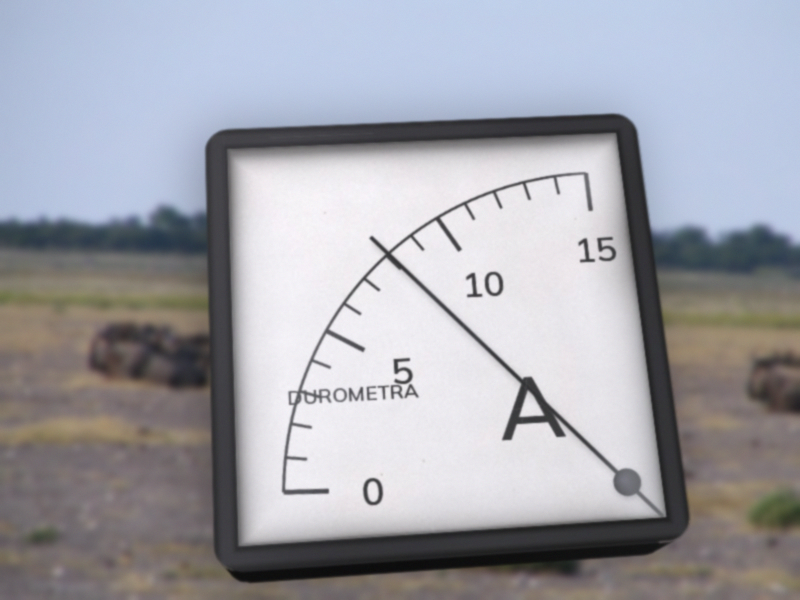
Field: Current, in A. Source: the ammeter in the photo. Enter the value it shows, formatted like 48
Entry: 8
